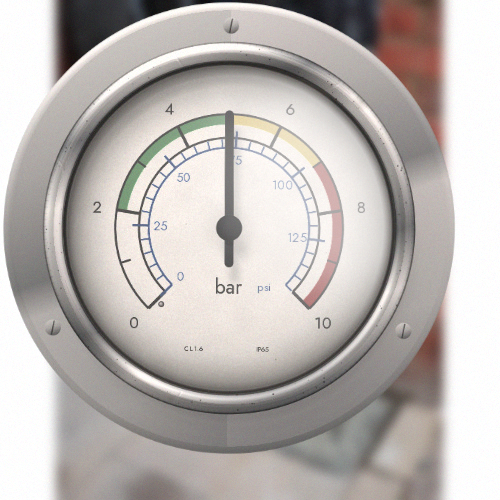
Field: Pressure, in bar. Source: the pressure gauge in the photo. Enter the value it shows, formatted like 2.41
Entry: 5
